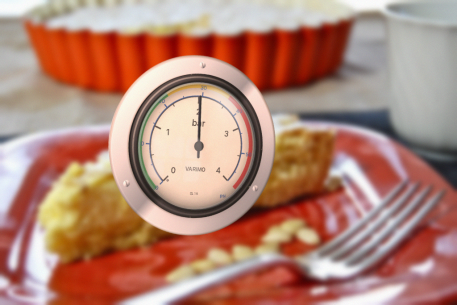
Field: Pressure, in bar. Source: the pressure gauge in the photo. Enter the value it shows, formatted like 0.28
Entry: 2
